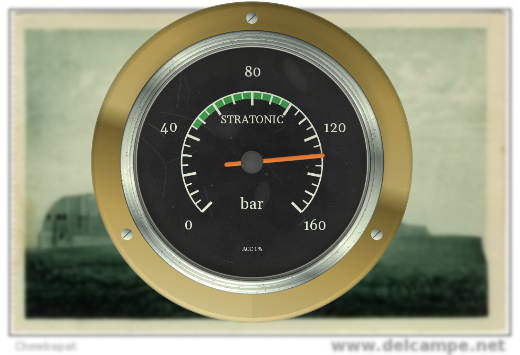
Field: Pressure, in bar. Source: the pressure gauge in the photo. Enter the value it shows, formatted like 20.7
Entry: 130
